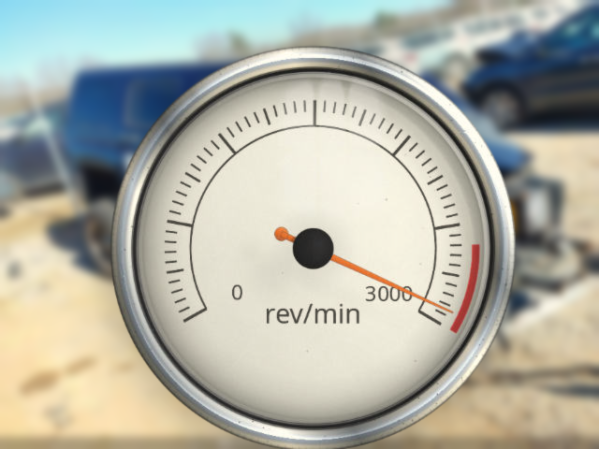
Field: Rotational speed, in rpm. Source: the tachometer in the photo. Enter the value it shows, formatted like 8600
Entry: 2925
